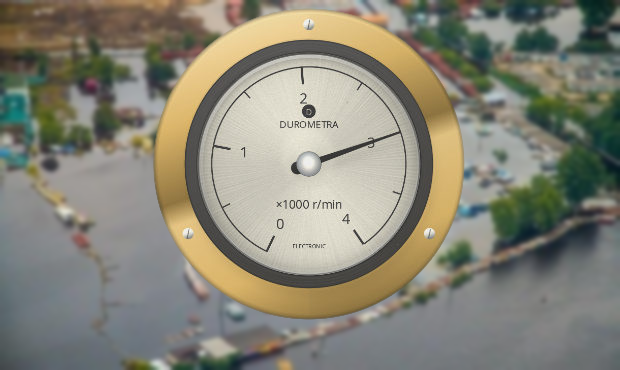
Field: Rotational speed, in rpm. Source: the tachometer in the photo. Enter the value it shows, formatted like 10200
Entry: 3000
